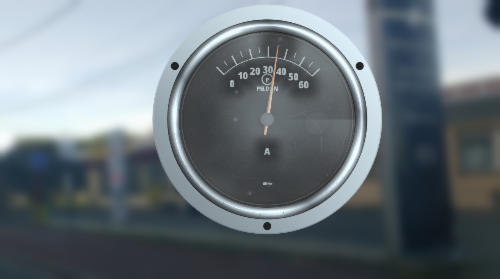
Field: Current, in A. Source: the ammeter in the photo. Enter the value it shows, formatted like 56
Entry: 35
